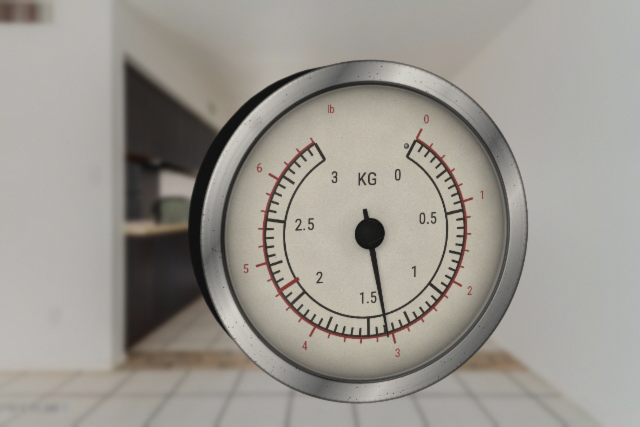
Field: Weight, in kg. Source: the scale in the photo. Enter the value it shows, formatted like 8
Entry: 1.4
